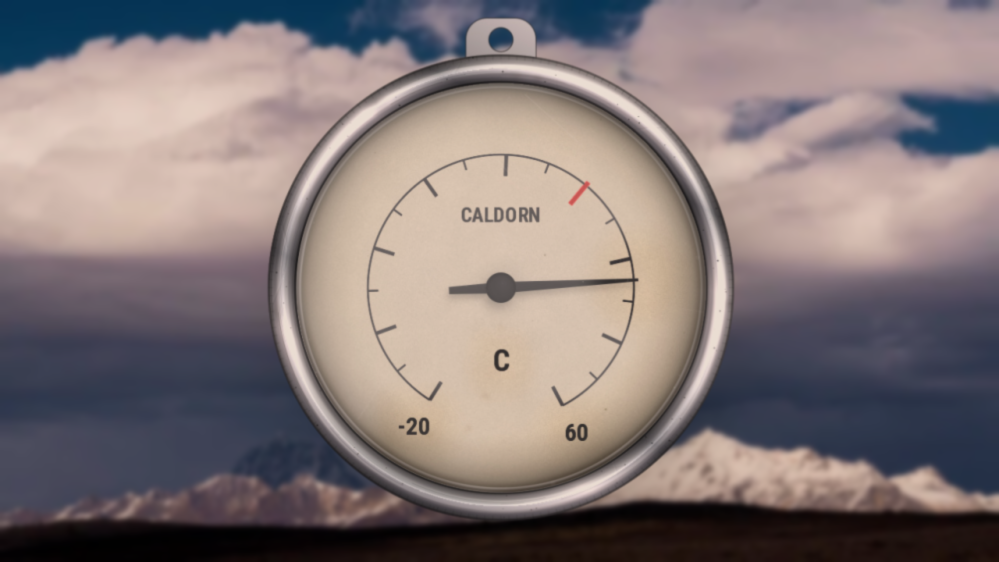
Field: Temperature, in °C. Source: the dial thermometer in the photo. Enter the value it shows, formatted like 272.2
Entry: 42.5
